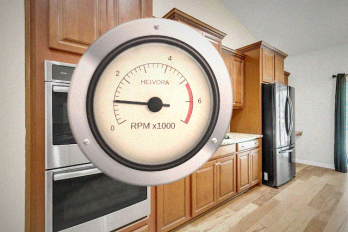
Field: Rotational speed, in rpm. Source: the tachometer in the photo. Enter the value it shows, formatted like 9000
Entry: 1000
